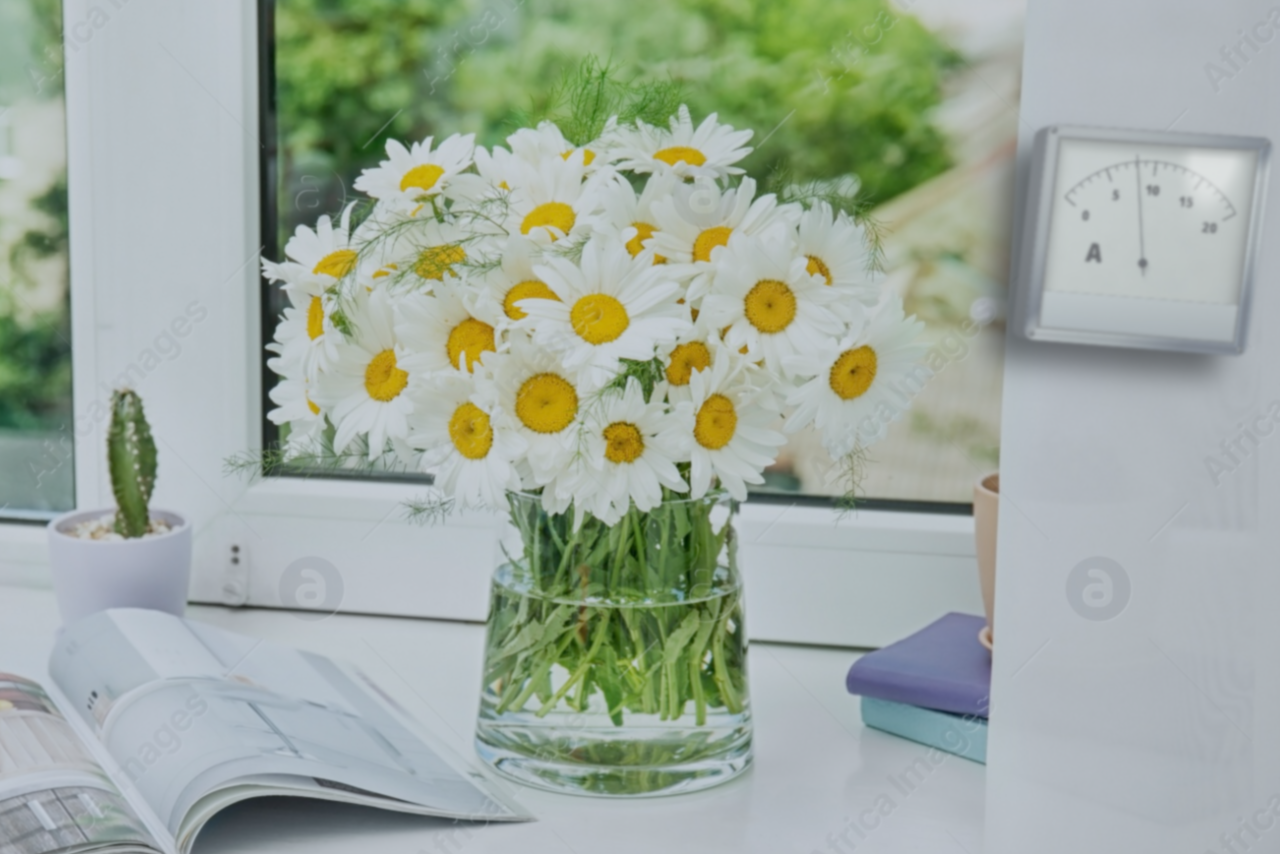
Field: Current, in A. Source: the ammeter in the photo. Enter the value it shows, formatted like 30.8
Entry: 8
